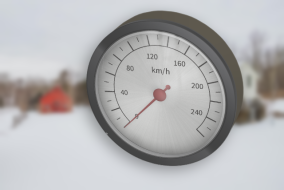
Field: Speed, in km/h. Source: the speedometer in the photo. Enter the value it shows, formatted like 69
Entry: 0
